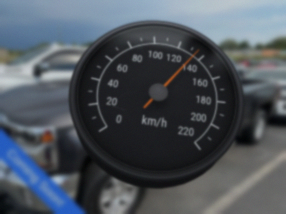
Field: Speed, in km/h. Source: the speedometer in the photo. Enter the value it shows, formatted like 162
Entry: 135
